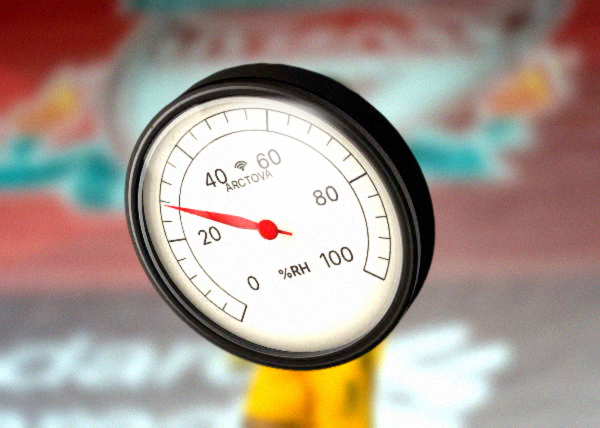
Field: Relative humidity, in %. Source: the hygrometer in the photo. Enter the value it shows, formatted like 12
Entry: 28
